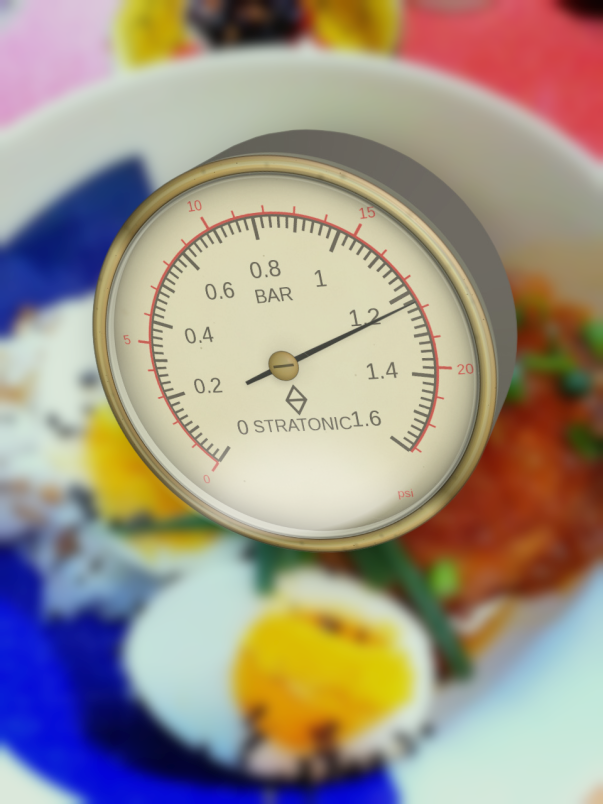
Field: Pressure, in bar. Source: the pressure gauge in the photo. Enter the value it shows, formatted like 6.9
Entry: 1.22
